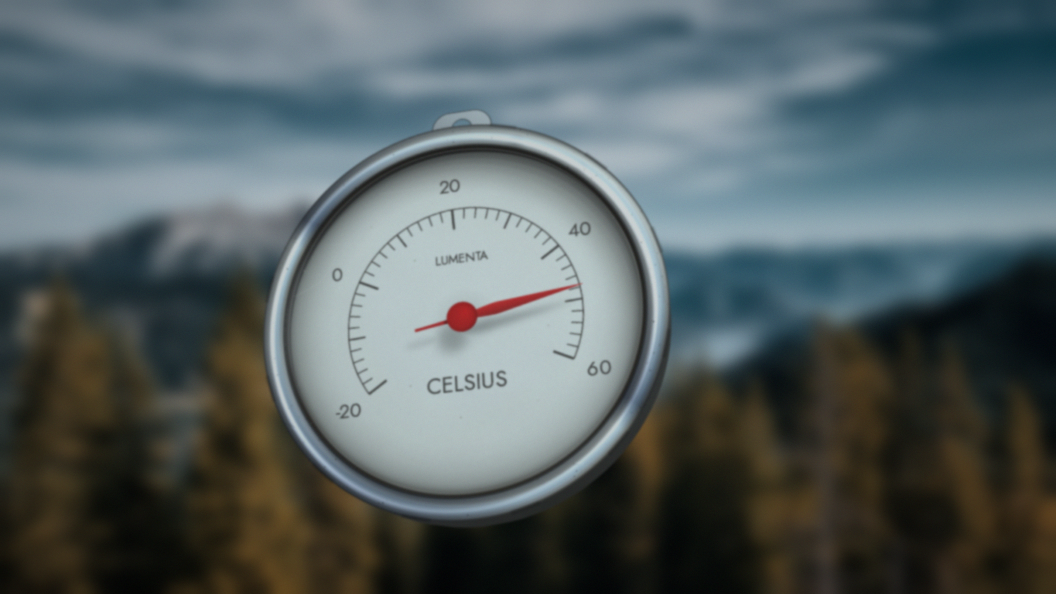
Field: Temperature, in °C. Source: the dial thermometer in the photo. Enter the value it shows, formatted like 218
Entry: 48
